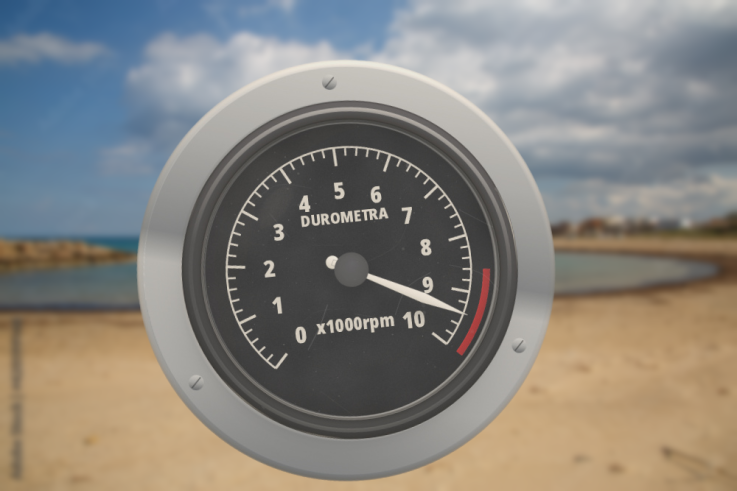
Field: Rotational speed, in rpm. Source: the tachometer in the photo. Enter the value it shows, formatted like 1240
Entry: 9400
